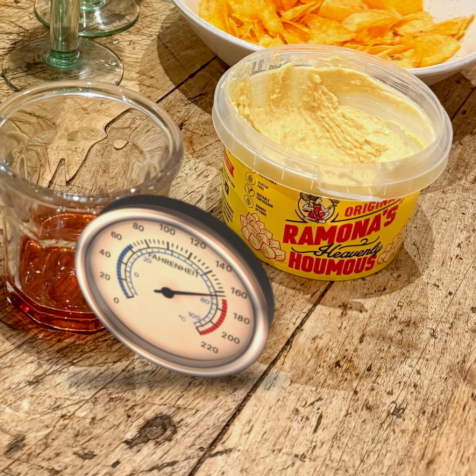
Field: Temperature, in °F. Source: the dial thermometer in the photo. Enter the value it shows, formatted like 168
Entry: 160
